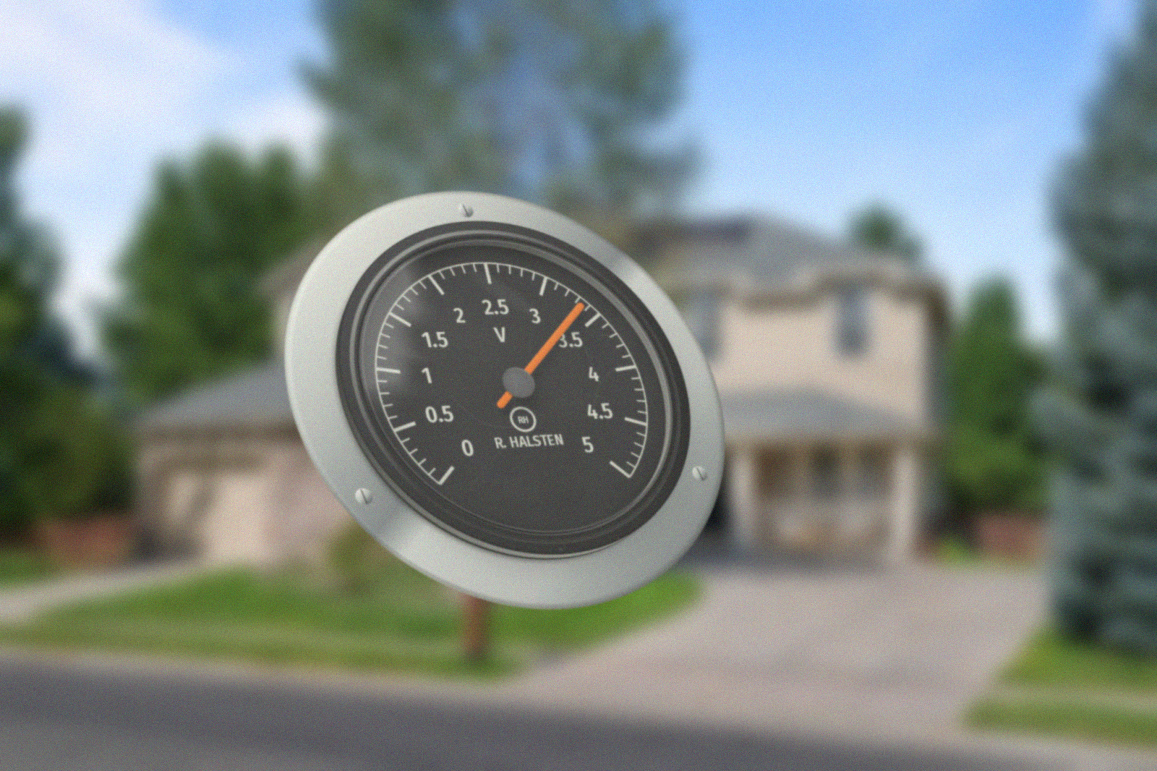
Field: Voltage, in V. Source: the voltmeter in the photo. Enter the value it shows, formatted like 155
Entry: 3.35
